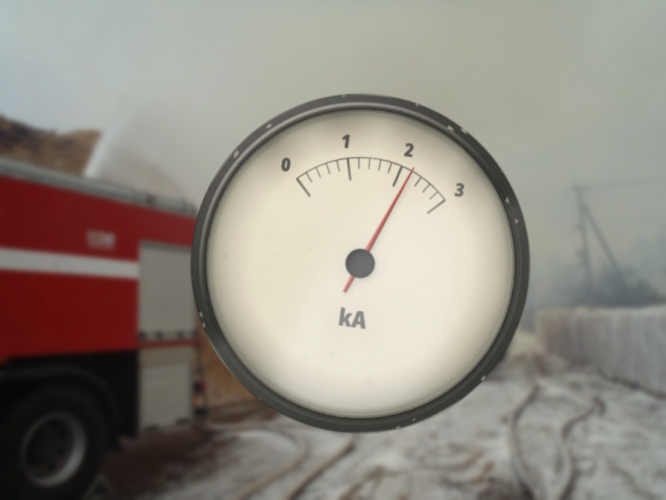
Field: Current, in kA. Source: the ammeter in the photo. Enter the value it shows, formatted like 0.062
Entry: 2.2
